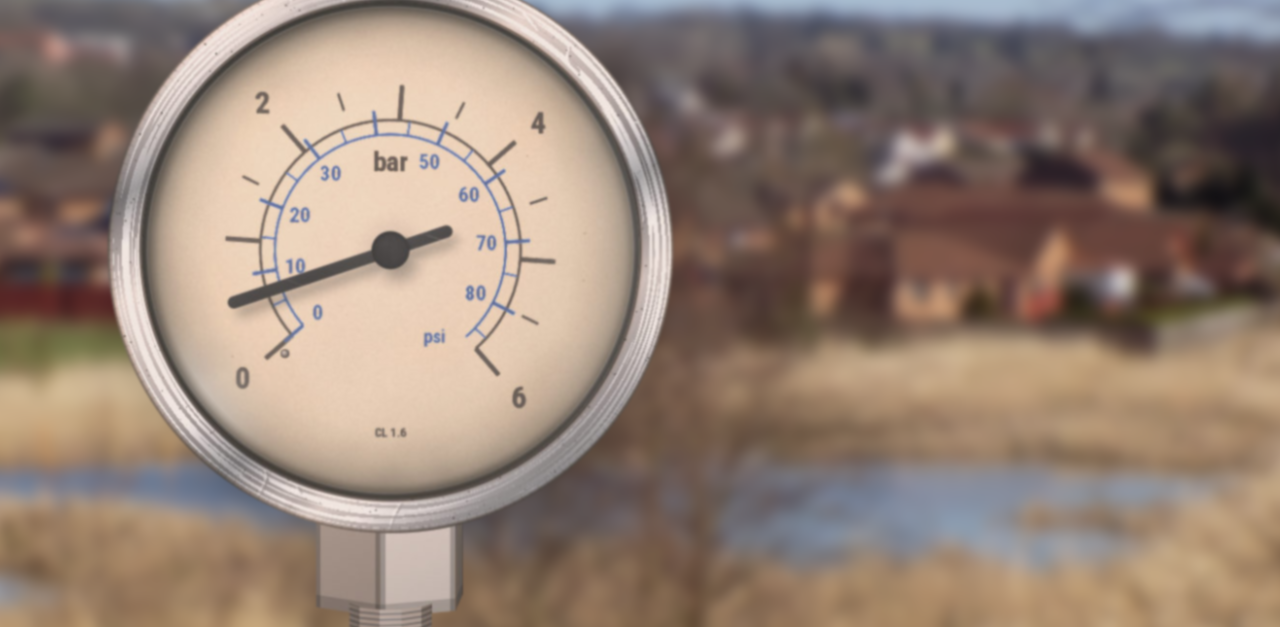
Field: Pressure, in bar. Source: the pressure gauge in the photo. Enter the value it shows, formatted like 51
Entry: 0.5
